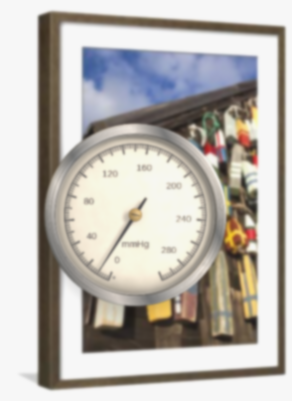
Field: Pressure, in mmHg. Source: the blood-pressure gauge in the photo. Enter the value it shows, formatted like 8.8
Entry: 10
